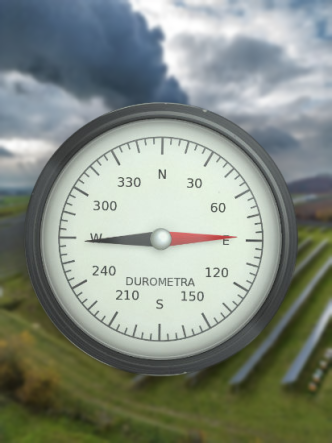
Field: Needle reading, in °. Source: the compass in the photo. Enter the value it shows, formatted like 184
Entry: 87.5
